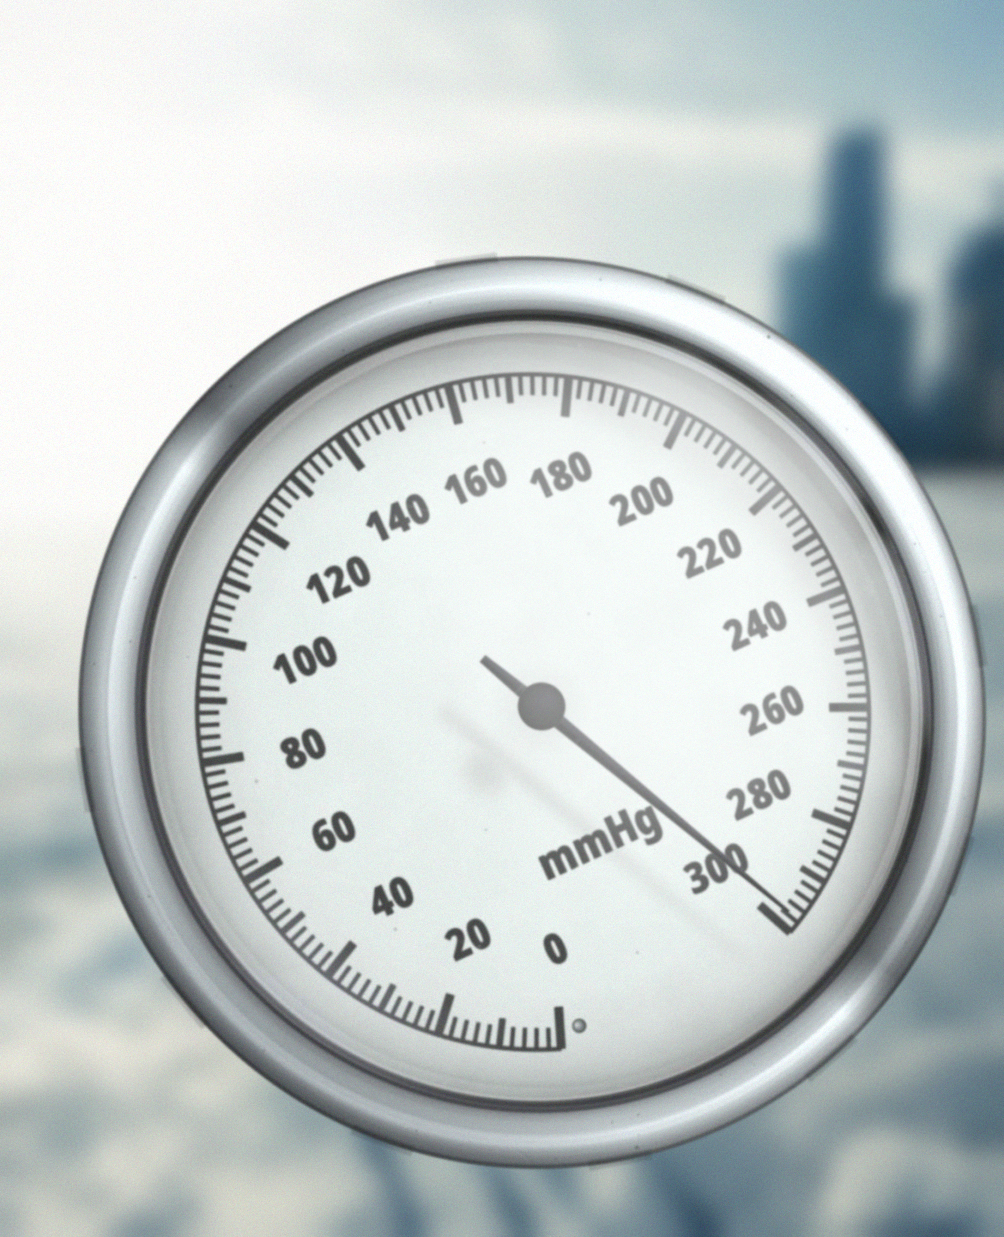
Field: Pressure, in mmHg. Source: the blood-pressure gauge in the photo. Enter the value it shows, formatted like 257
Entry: 298
